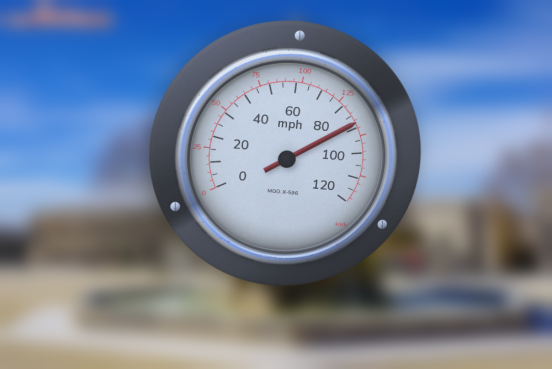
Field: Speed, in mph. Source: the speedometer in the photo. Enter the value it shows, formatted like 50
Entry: 87.5
